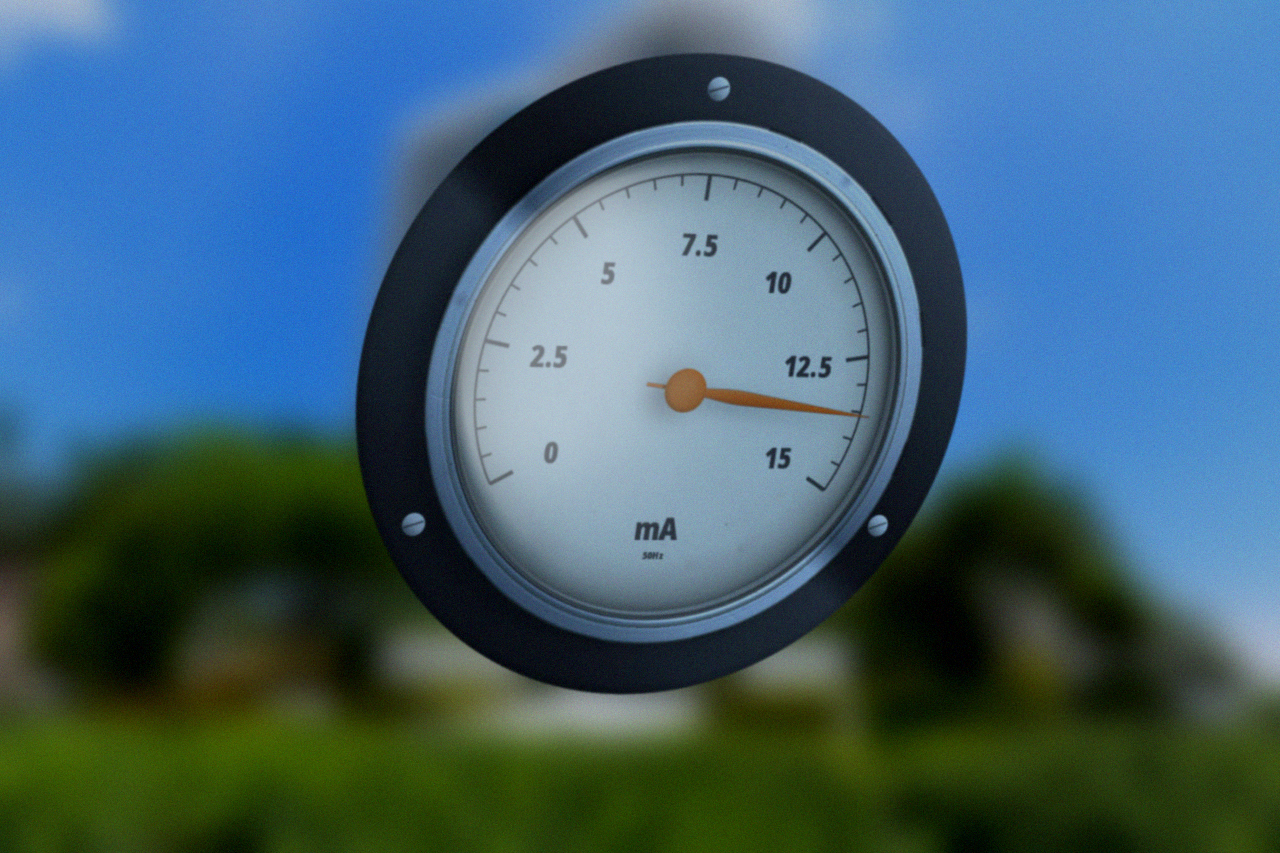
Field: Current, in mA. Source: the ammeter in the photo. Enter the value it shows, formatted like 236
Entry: 13.5
